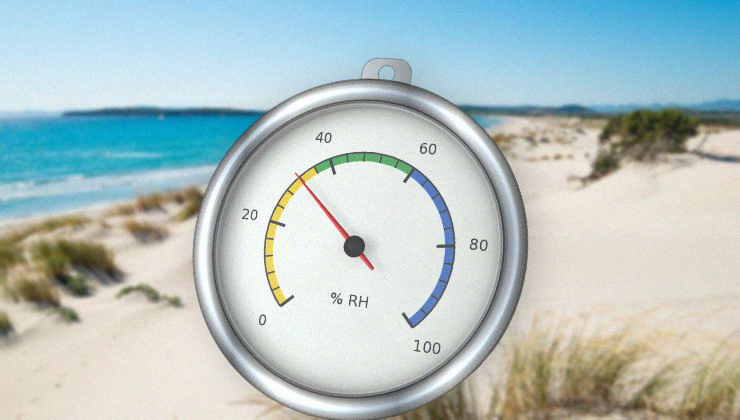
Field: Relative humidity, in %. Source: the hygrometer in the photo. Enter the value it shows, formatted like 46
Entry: 32
